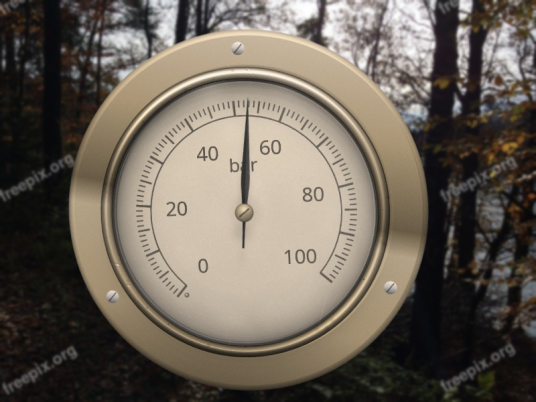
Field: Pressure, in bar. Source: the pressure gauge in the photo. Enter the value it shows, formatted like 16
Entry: 53
